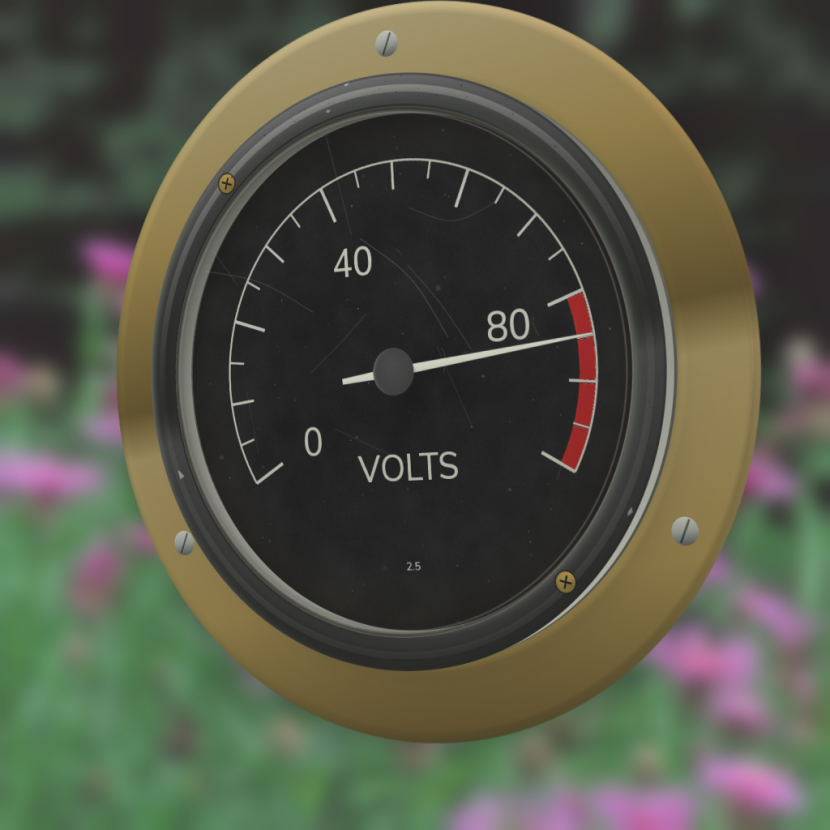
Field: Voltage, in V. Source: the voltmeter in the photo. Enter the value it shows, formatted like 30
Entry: 85
